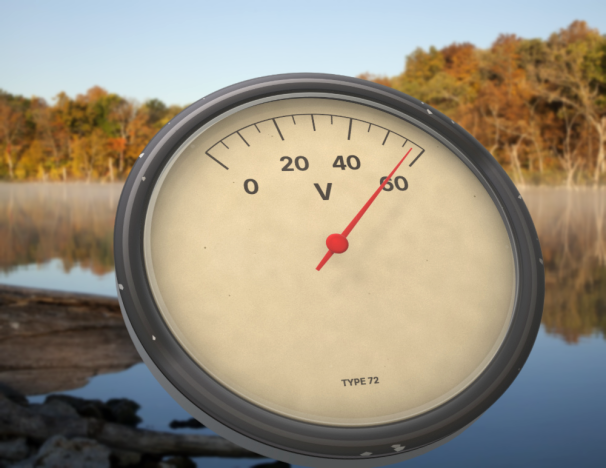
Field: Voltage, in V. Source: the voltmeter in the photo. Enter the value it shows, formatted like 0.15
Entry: 57.5
